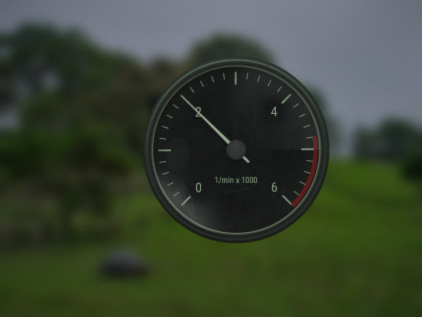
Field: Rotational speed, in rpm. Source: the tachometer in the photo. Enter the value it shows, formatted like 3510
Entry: 2000
